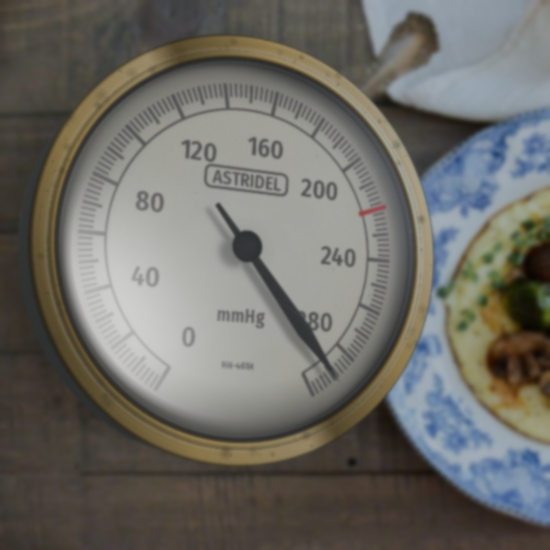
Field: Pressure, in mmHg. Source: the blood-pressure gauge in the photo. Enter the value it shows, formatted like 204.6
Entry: 290
